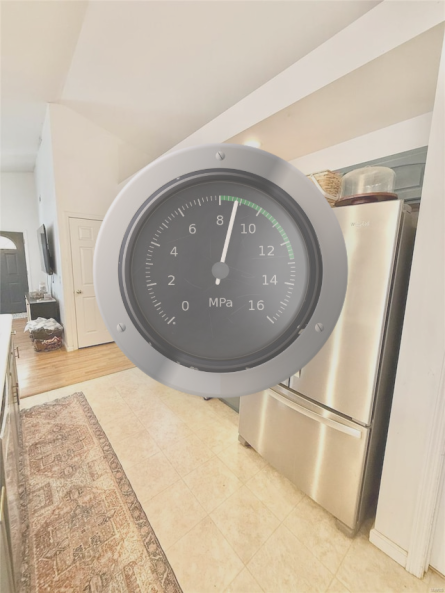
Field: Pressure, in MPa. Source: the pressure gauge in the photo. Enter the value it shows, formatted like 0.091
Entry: 8.8
